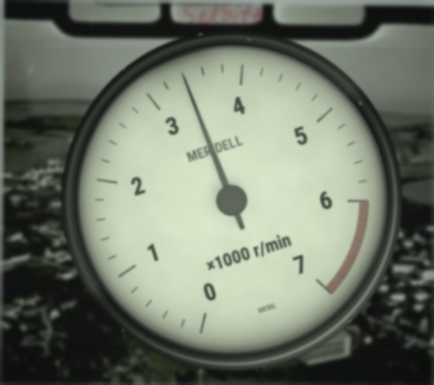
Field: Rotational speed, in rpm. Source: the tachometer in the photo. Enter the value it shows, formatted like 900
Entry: 3400
